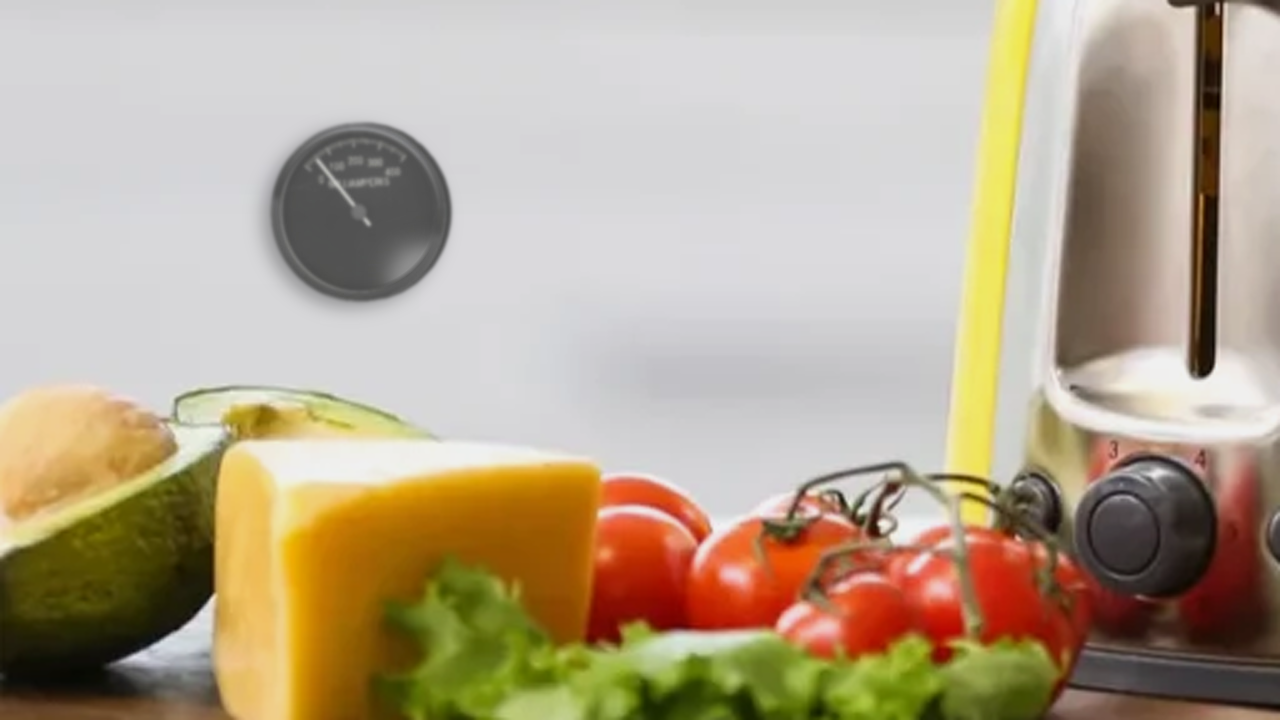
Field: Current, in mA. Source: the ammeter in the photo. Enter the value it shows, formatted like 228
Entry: 50
